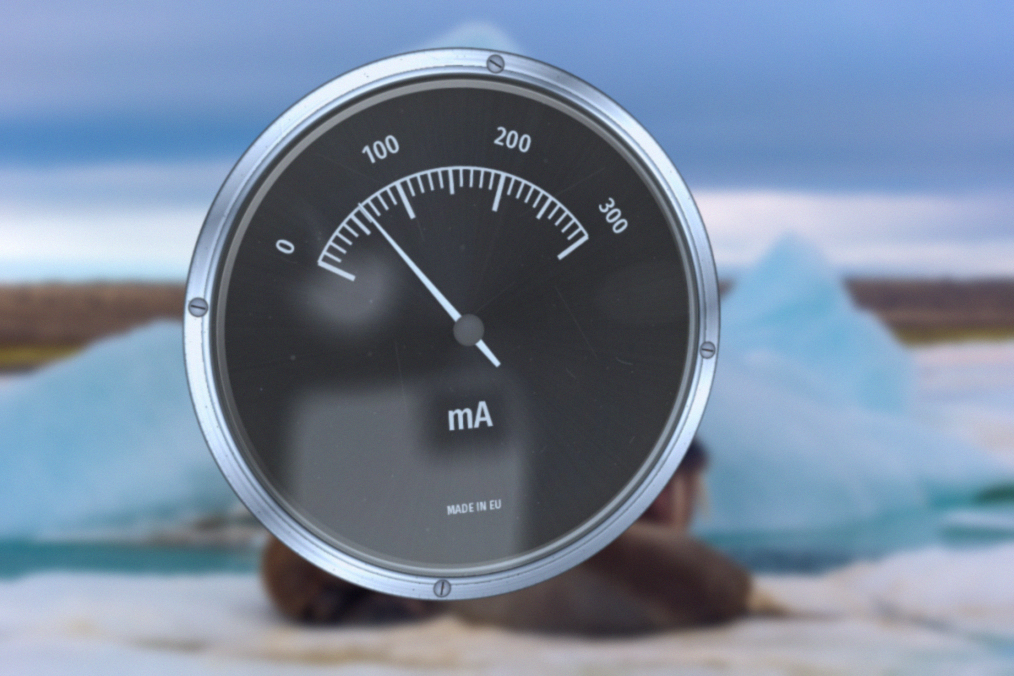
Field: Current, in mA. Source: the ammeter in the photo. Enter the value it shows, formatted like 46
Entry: 60
